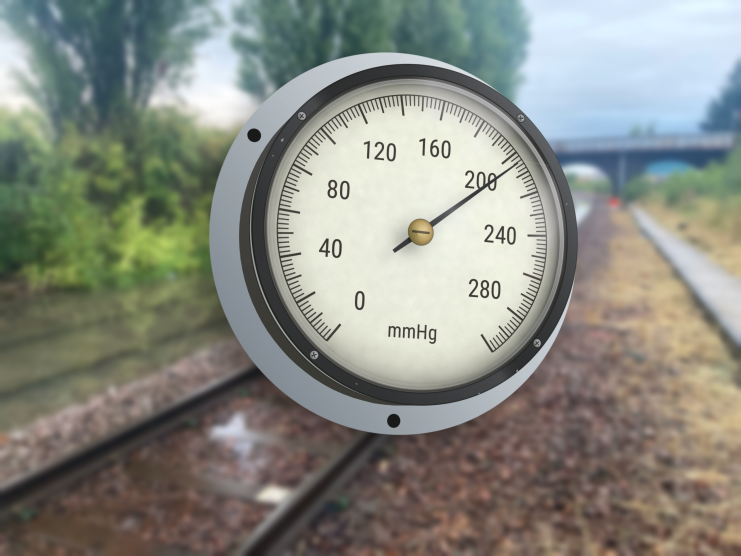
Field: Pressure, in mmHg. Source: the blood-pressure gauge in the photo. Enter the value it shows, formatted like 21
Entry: 204
